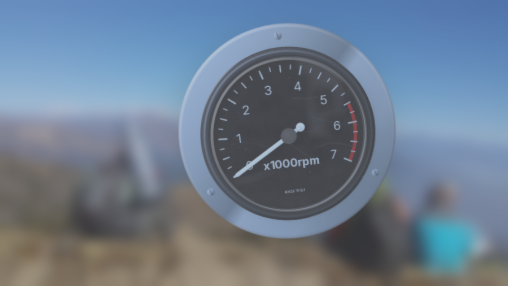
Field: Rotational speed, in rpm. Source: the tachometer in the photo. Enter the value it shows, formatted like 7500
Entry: 0
